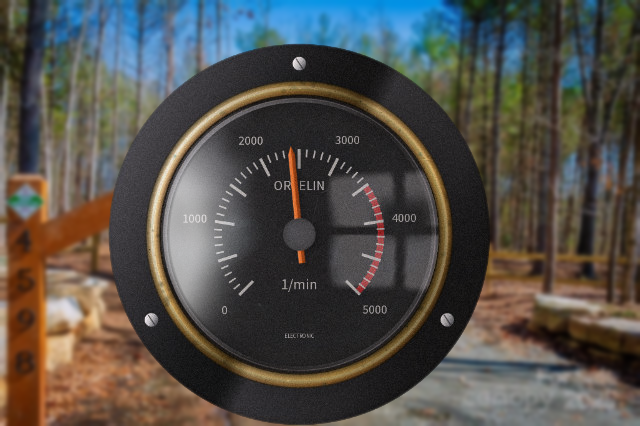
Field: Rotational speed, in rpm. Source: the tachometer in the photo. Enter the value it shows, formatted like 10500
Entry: 2400
